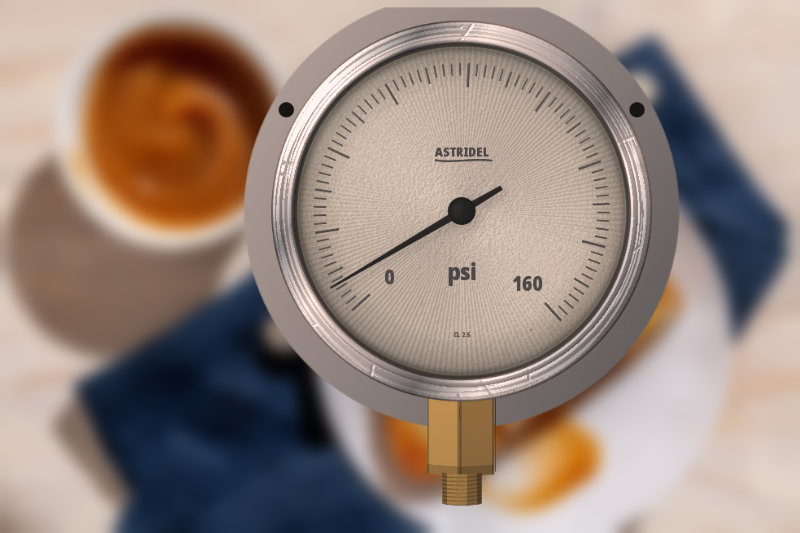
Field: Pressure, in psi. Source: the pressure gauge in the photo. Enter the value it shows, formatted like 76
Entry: 7
